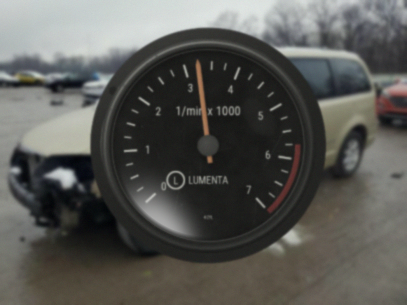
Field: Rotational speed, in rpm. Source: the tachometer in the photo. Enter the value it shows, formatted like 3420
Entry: 3250
